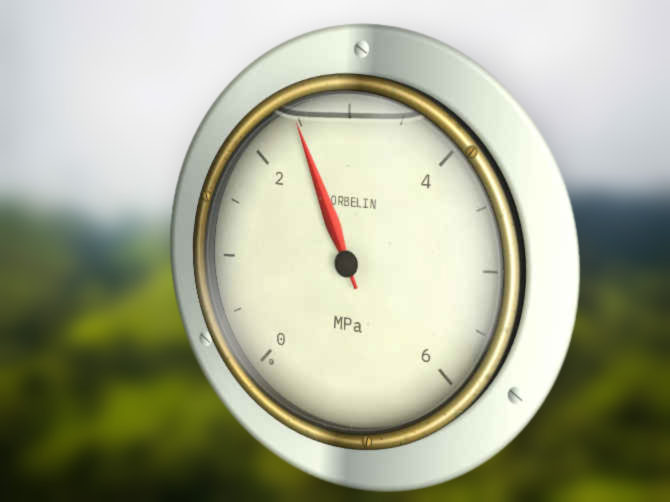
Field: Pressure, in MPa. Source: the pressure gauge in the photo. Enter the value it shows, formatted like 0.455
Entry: 2.5
